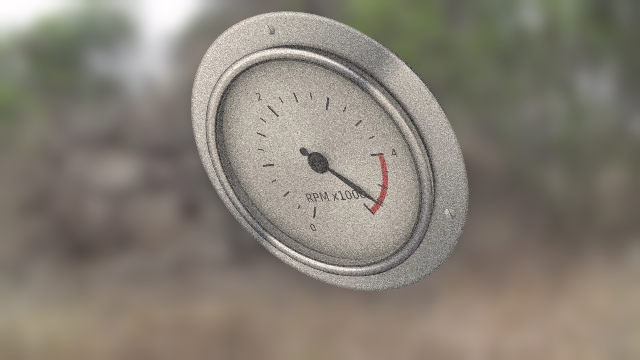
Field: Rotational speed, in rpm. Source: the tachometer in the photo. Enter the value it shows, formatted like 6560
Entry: 4750
